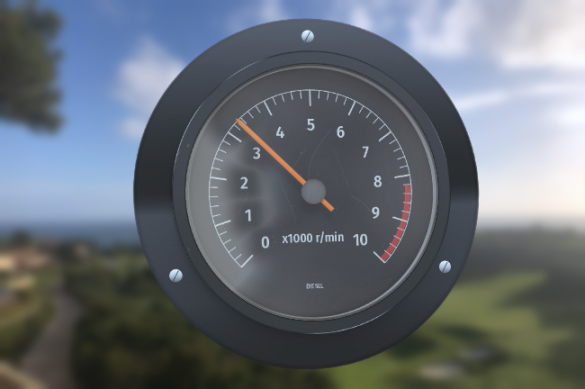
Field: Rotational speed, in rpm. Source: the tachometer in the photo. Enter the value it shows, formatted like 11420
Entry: 3300
